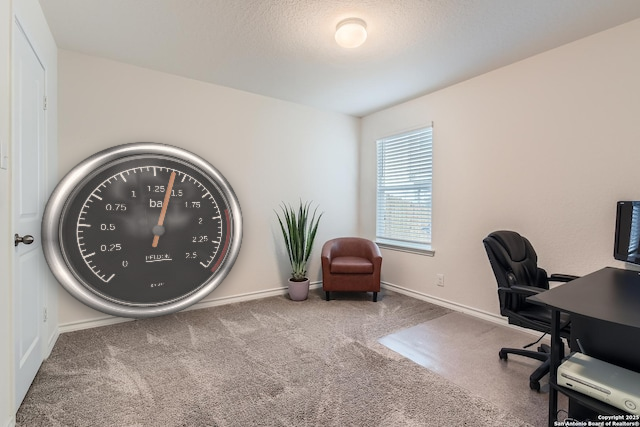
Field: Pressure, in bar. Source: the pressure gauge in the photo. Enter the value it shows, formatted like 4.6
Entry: 1.4
